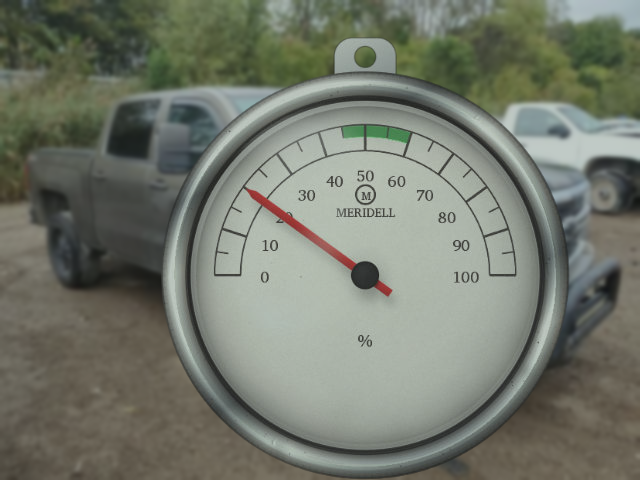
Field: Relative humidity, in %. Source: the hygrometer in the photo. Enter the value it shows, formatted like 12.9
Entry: 20
